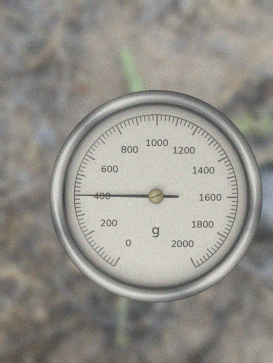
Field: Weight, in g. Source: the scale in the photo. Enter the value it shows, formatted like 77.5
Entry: 400
